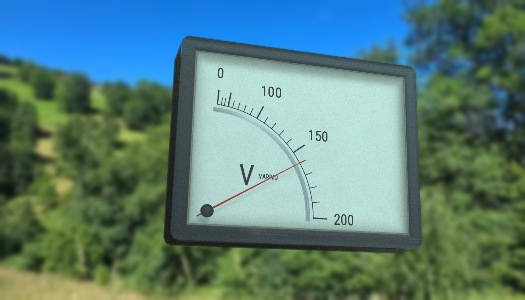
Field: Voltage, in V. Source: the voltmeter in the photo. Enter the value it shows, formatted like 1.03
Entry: 160
